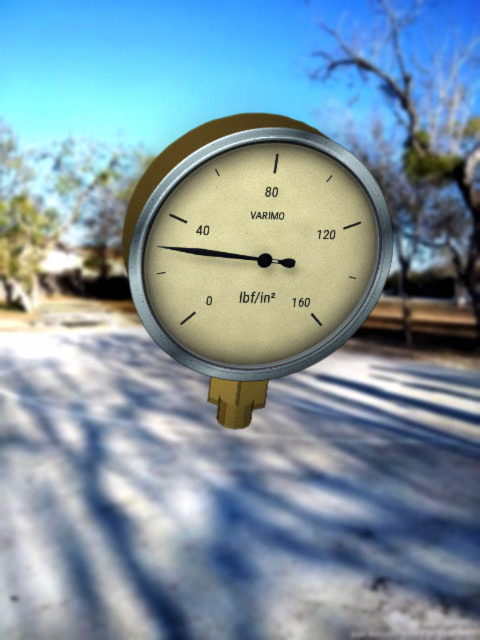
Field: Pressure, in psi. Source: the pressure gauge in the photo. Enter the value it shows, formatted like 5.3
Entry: 30
